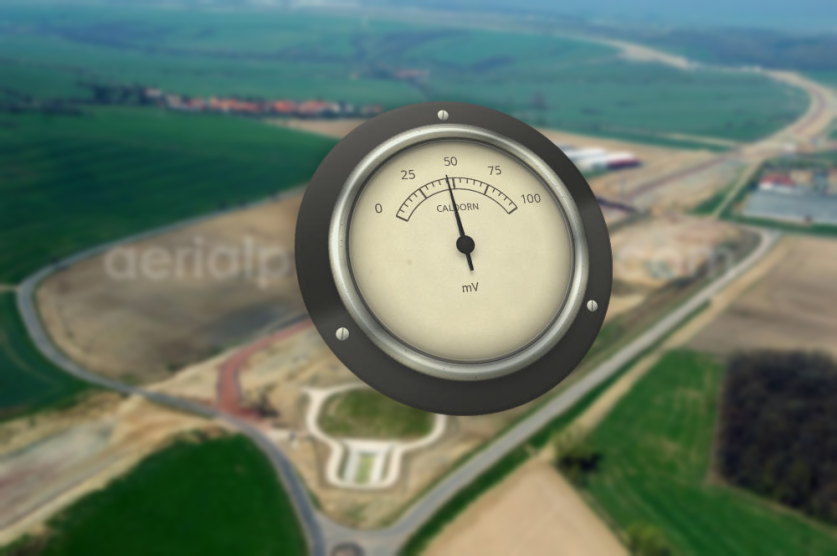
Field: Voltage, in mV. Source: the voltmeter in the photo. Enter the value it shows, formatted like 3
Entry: 45
